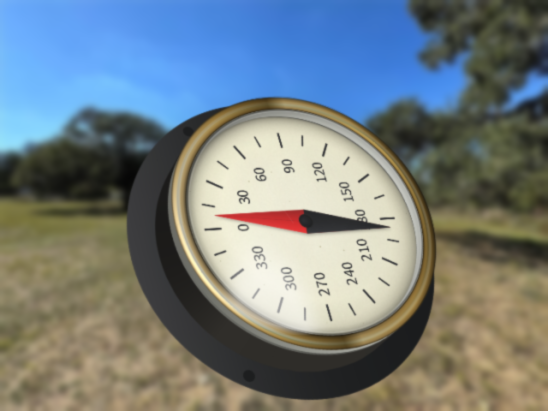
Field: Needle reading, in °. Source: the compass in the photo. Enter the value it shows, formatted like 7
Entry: 7.5
